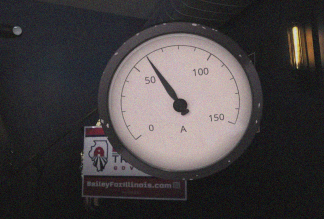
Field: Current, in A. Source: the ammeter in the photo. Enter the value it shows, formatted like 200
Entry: 60
